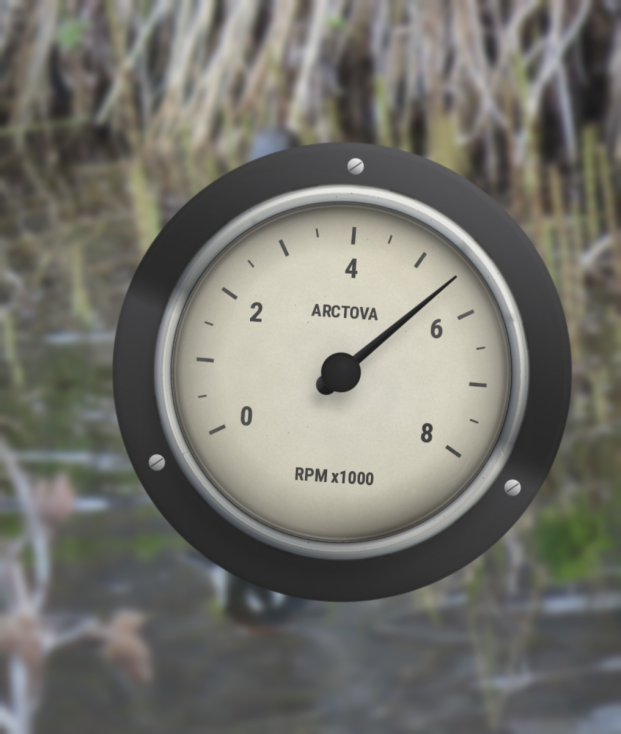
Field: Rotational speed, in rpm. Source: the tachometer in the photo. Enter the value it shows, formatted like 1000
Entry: 5500
